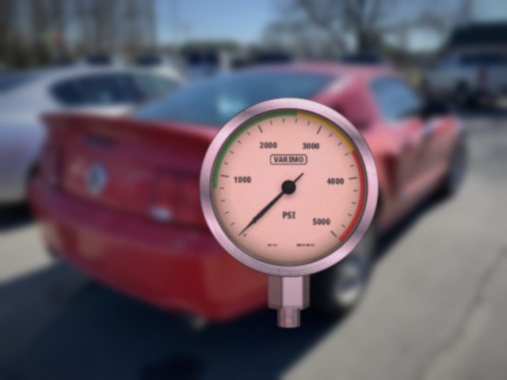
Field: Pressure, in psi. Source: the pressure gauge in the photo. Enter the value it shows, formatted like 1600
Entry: 0
